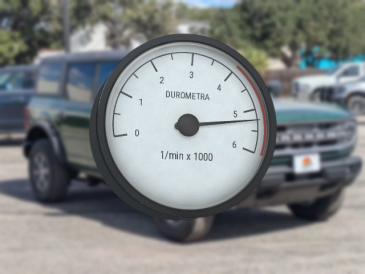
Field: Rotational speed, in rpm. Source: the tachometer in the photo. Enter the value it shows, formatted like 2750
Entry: 5250
